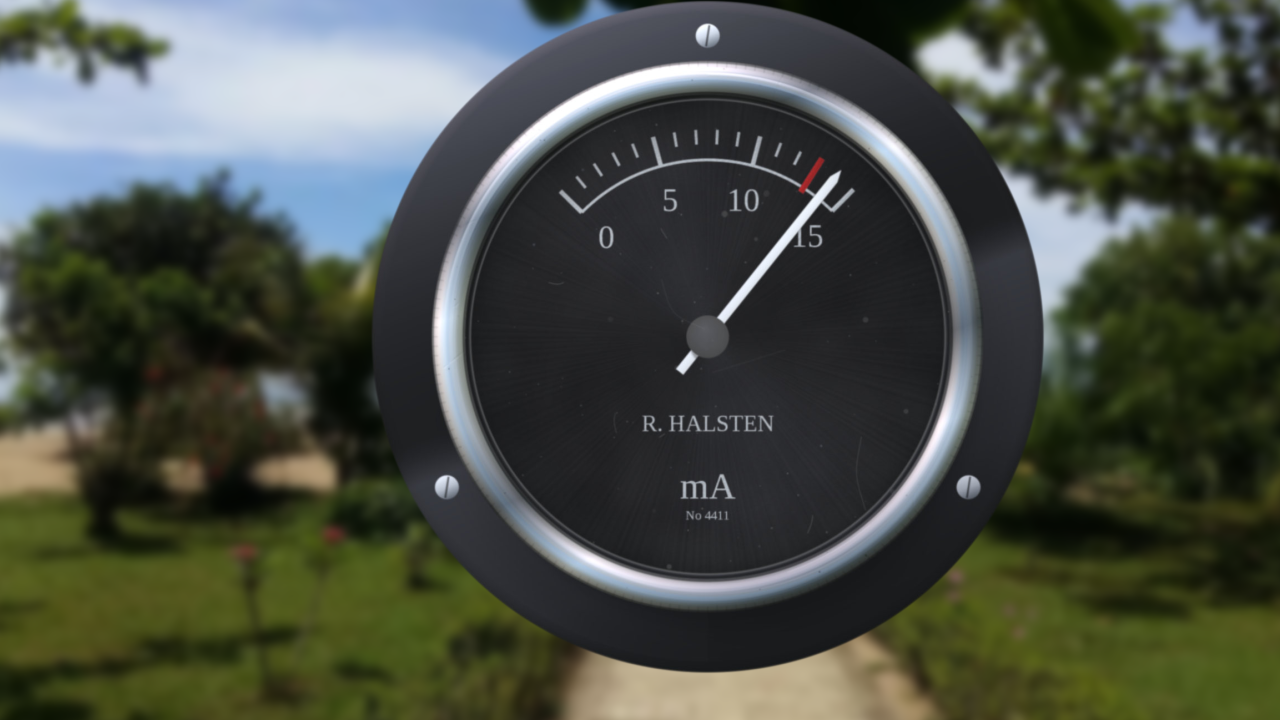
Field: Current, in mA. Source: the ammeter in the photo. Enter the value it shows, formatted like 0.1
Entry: 14
